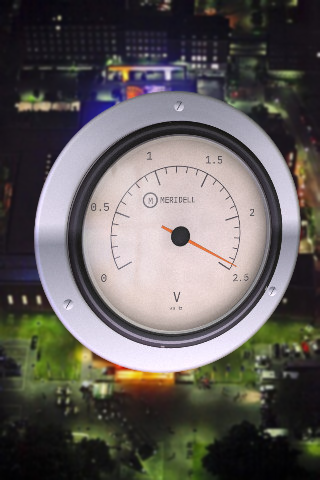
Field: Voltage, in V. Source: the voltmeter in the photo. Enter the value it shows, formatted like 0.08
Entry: 2.45
